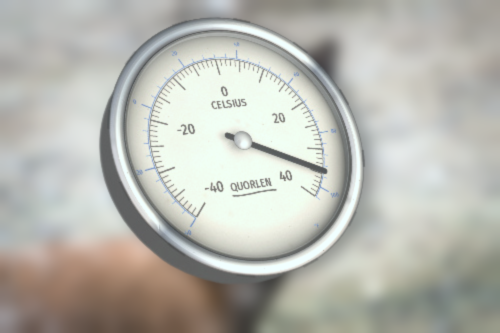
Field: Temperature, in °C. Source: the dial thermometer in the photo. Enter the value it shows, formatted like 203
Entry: 35
